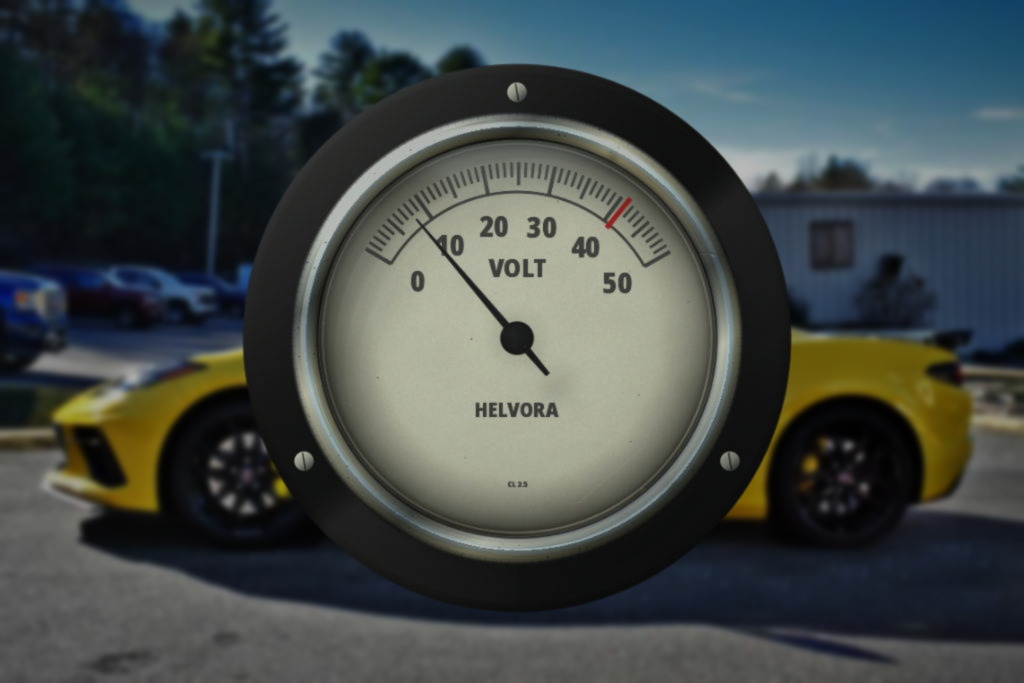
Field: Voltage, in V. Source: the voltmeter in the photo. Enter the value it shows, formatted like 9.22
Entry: 8
